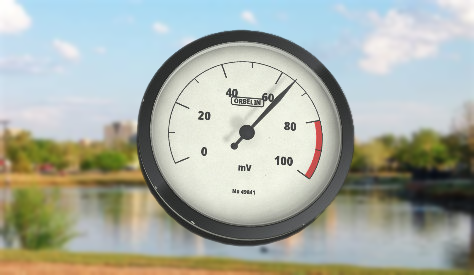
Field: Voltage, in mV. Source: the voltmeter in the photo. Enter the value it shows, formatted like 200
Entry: 65
